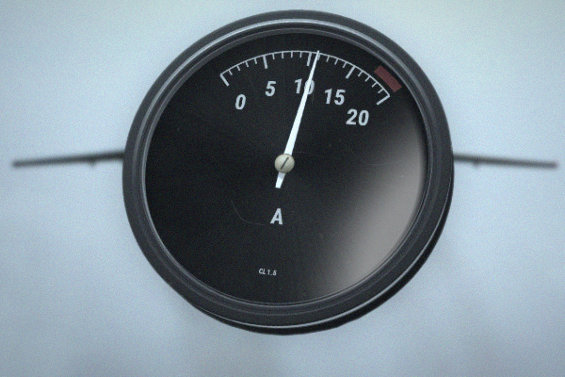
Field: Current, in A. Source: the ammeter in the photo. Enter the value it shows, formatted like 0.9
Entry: 11
